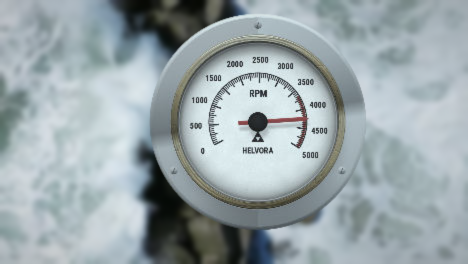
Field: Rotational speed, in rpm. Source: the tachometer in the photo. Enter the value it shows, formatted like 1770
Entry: 4250
